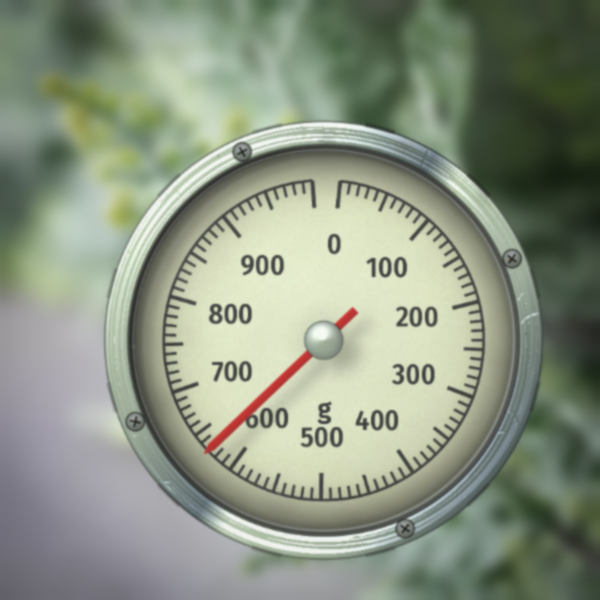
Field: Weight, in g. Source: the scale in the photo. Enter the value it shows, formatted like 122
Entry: 630
